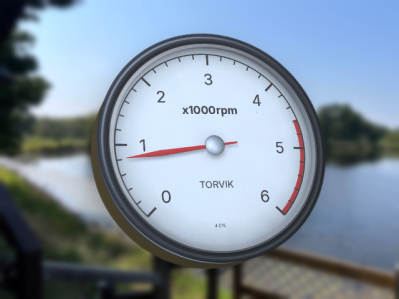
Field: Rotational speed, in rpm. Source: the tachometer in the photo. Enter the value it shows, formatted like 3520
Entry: 800
